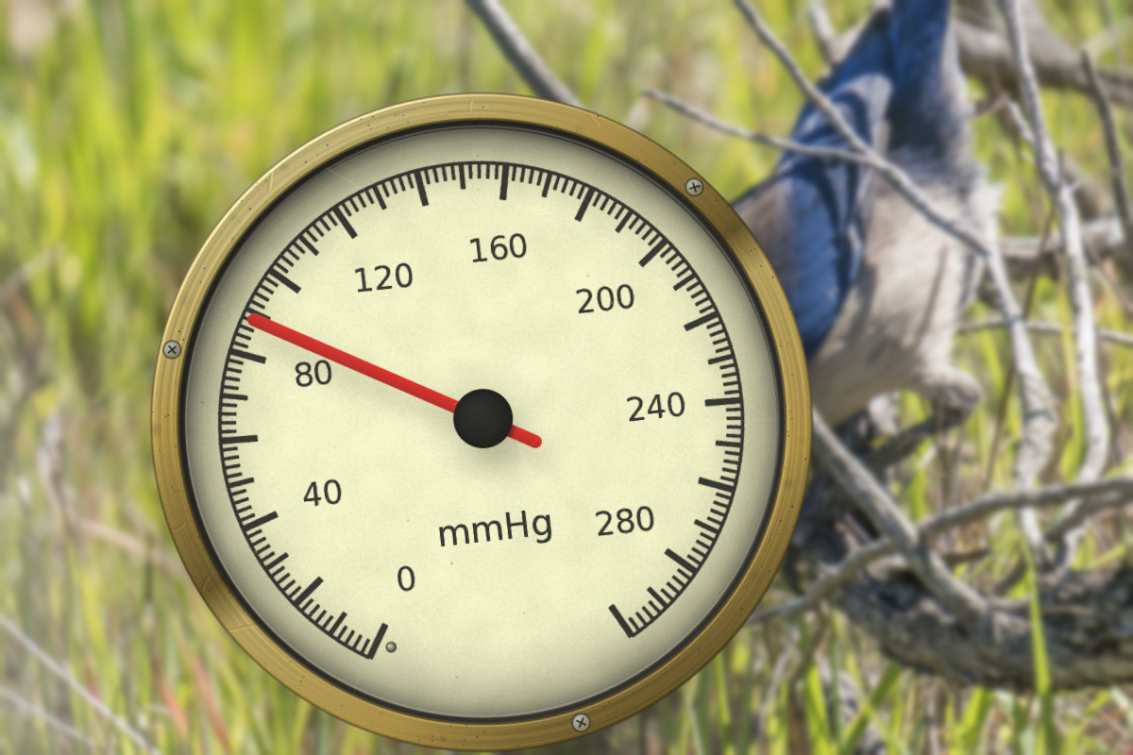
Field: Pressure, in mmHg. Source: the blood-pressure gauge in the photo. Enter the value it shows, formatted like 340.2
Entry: 88
